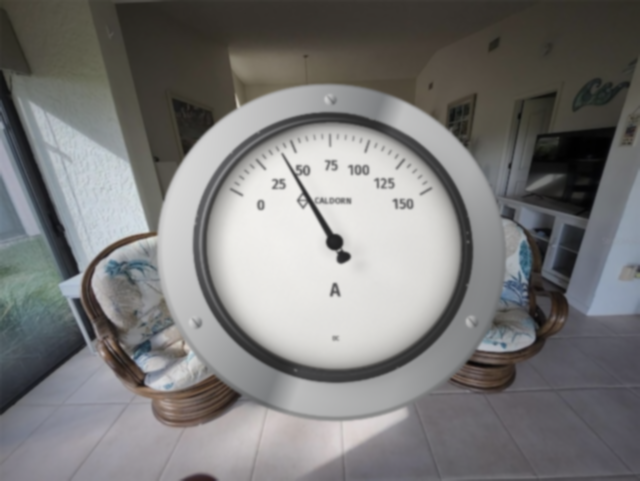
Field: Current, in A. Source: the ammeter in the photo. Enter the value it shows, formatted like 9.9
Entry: 40
